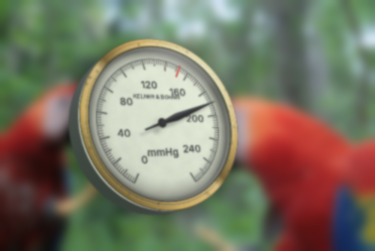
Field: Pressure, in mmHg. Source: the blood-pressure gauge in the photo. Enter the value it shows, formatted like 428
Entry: 190
